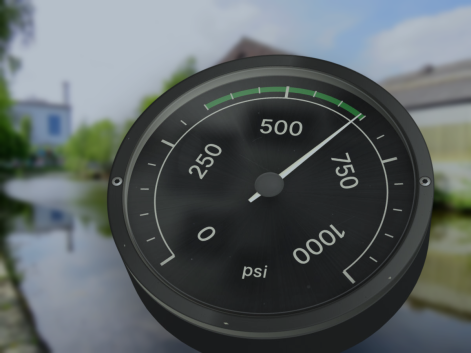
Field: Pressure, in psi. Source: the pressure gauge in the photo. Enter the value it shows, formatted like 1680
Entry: 650
